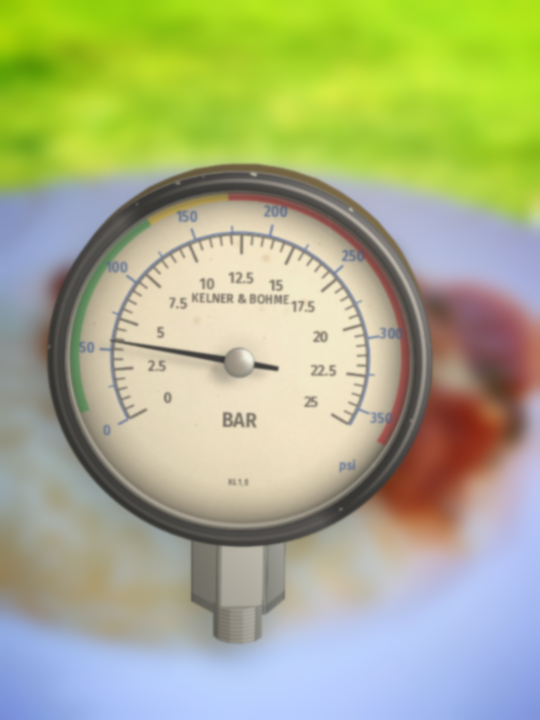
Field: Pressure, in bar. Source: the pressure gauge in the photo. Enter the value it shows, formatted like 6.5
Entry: 4
